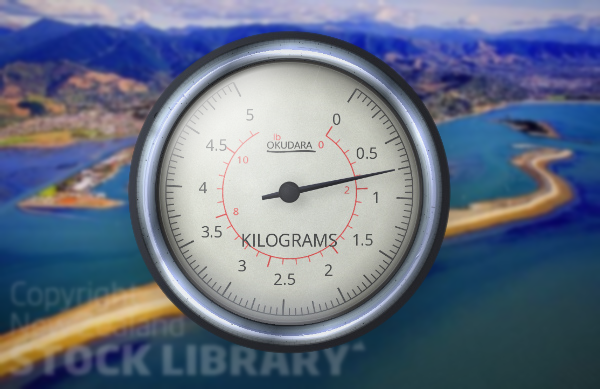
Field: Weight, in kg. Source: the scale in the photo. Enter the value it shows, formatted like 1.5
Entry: 0.75
